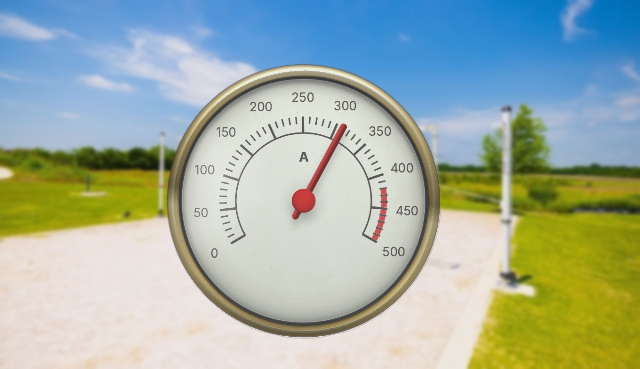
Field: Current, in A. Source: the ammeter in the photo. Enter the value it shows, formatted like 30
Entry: 310
